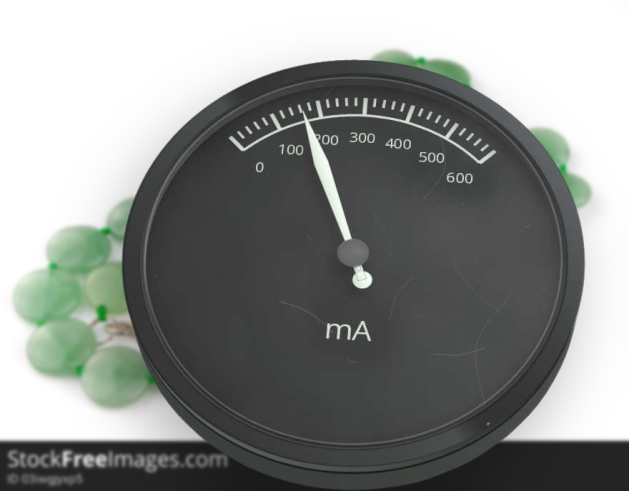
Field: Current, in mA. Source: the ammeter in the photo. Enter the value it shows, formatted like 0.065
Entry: 160
